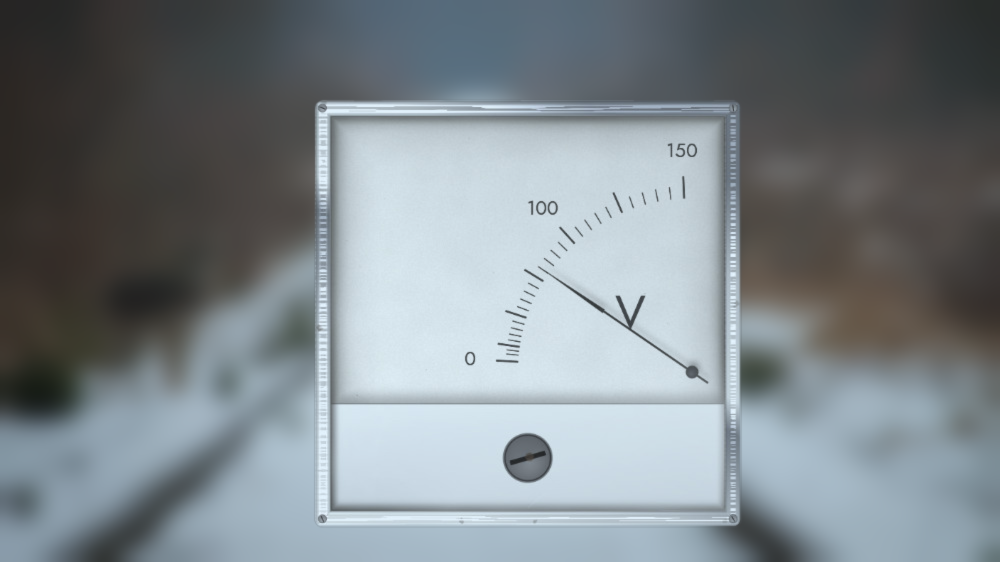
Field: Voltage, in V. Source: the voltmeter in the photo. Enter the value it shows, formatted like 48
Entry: 80
